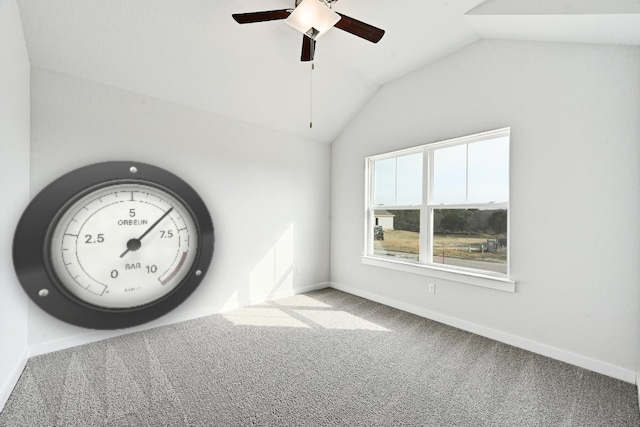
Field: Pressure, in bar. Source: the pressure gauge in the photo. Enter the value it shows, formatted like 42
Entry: 6.5
